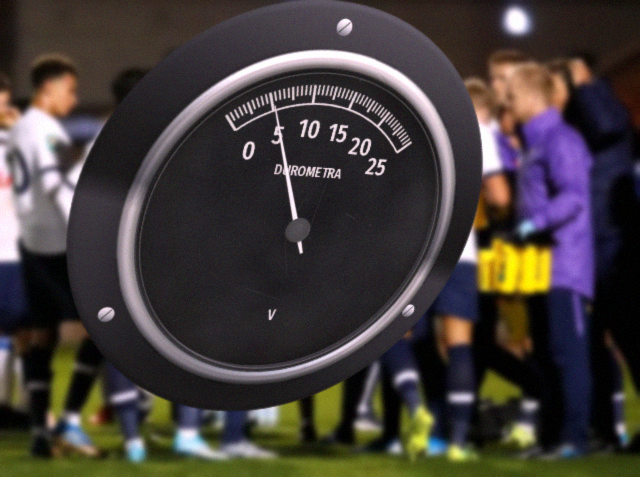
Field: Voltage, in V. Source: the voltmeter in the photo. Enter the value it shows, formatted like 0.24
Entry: 5
